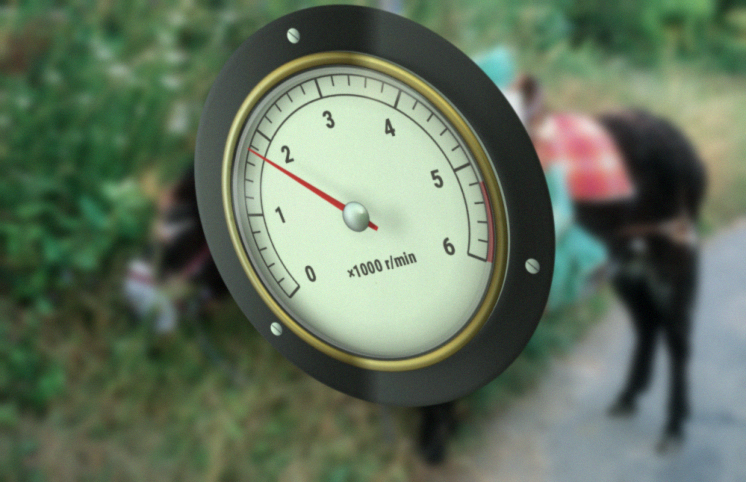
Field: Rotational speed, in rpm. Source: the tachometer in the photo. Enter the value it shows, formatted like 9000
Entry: 1800
